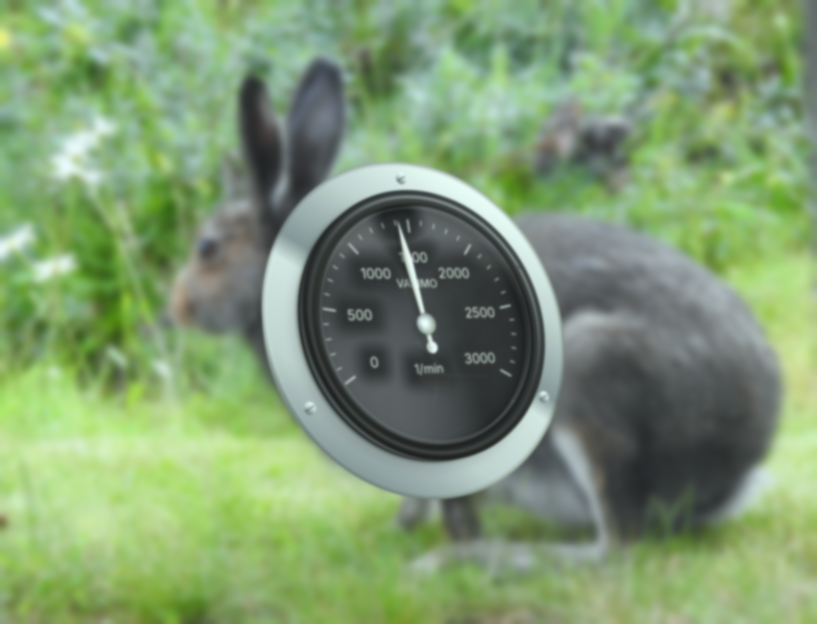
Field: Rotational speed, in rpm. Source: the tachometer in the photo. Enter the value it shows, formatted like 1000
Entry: 1400
